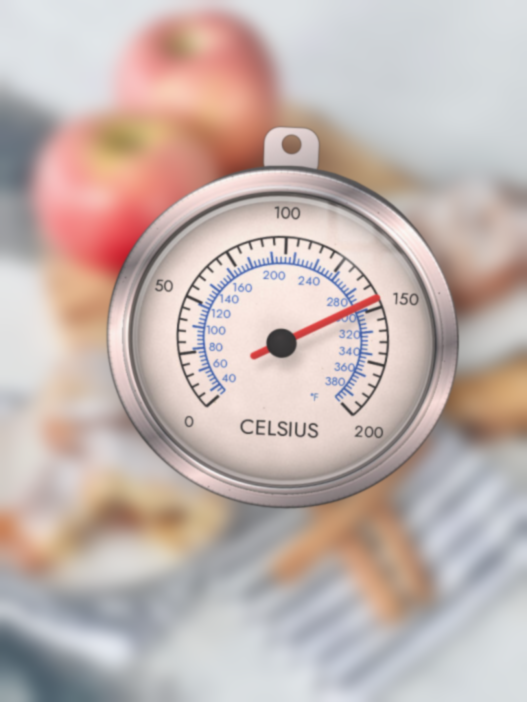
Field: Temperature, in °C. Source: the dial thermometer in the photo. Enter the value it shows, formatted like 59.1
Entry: 145
